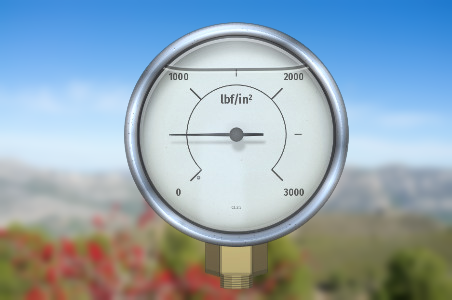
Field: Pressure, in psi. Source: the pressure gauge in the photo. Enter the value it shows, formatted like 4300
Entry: 500
